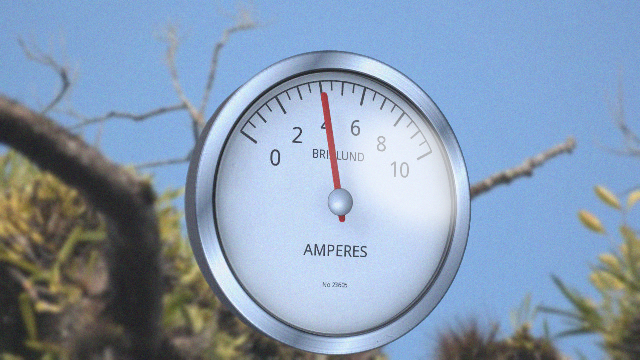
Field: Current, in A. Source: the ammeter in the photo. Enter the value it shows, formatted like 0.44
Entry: 4
